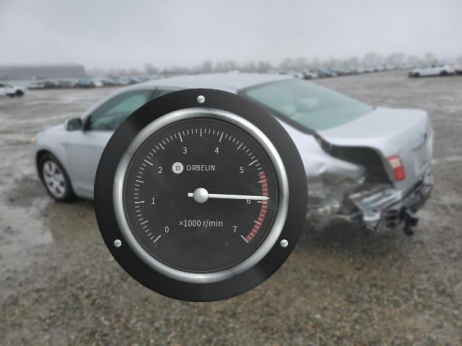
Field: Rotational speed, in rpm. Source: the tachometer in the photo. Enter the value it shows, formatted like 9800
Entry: 5900
